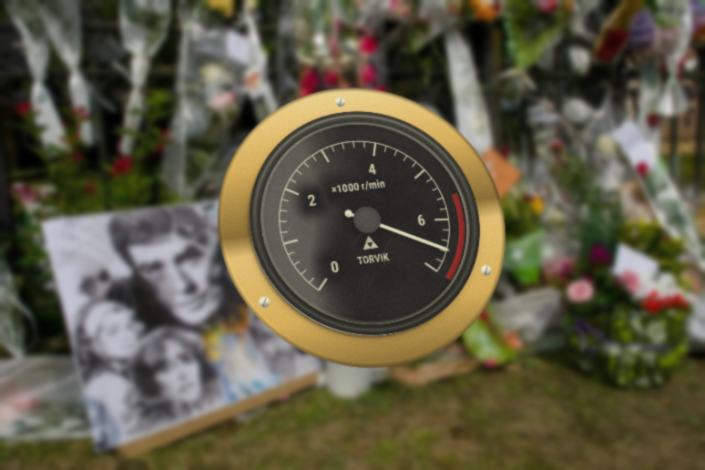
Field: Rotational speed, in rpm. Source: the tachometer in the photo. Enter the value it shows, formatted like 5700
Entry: 6600
